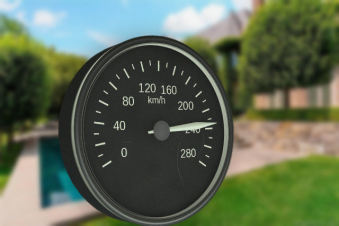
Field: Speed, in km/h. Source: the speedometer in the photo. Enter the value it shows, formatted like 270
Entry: 235
